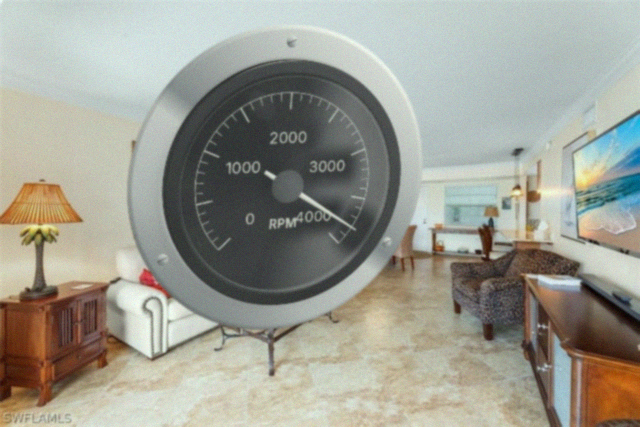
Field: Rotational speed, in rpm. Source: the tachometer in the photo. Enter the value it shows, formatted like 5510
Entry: 3800
